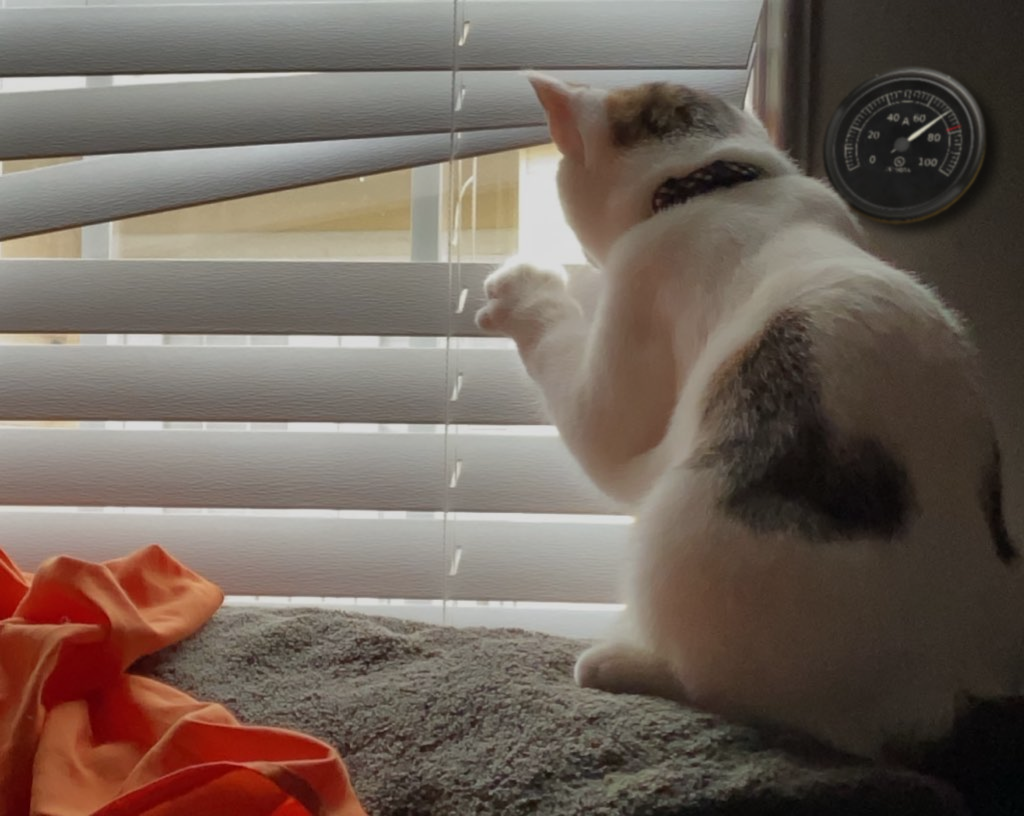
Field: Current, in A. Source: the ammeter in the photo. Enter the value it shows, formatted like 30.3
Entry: 70
